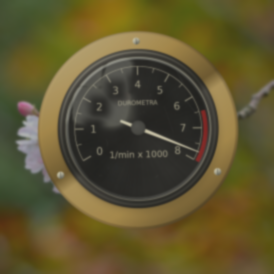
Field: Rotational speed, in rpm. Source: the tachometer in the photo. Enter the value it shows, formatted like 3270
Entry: 7750
